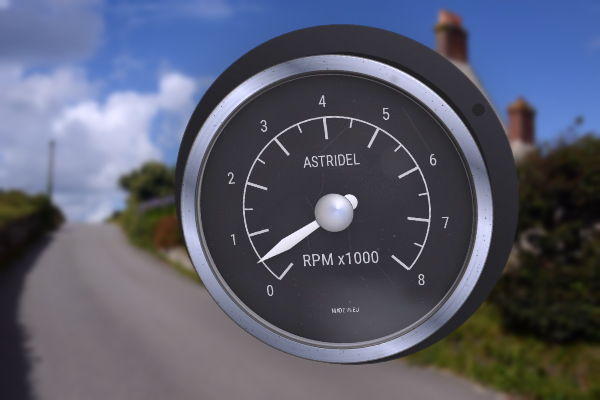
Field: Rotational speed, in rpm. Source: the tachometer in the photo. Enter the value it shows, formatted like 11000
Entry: 500
